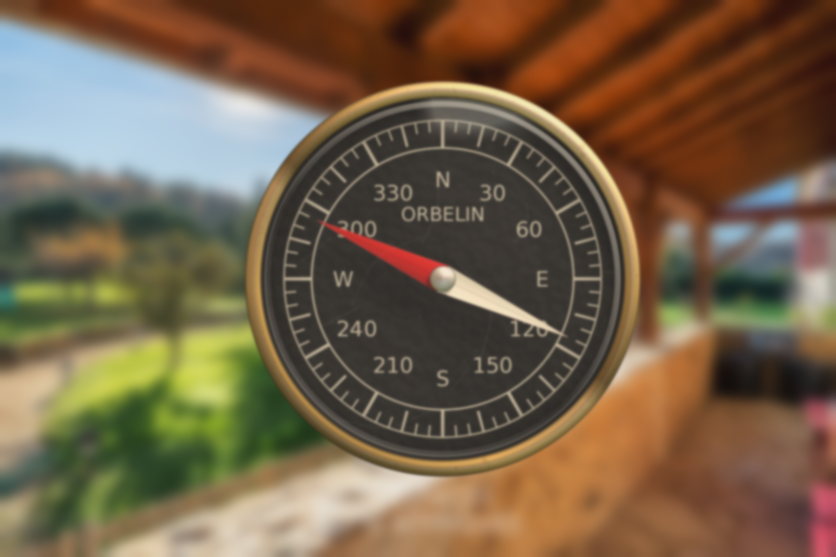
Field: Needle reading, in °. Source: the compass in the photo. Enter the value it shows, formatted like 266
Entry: 295
